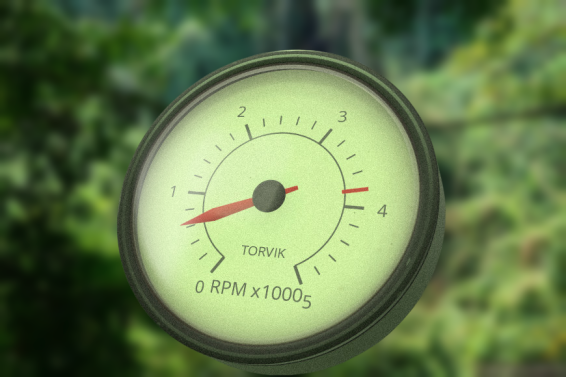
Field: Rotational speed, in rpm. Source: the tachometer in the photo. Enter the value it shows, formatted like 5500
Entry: 600
